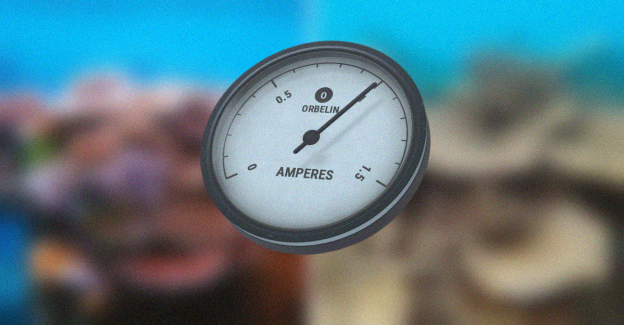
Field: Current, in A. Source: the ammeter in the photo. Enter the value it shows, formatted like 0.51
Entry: 1
